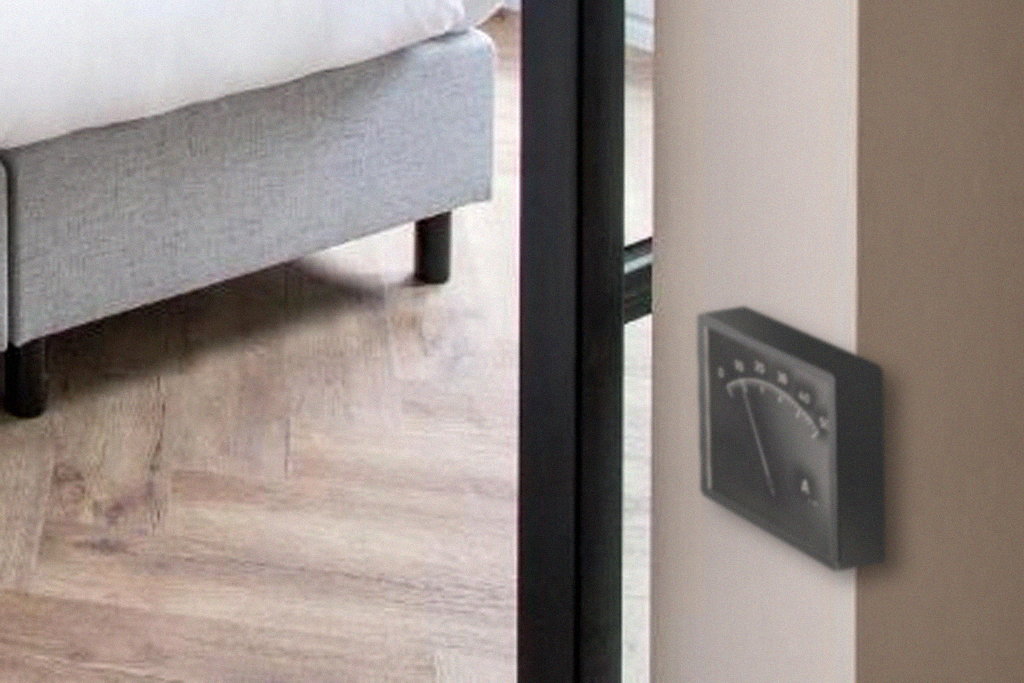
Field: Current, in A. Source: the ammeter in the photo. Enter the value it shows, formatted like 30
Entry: 10
